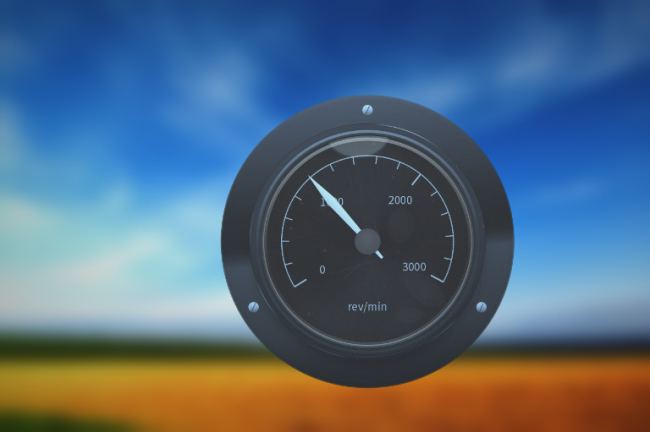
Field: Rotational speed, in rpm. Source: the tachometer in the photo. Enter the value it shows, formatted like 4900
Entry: 1000
